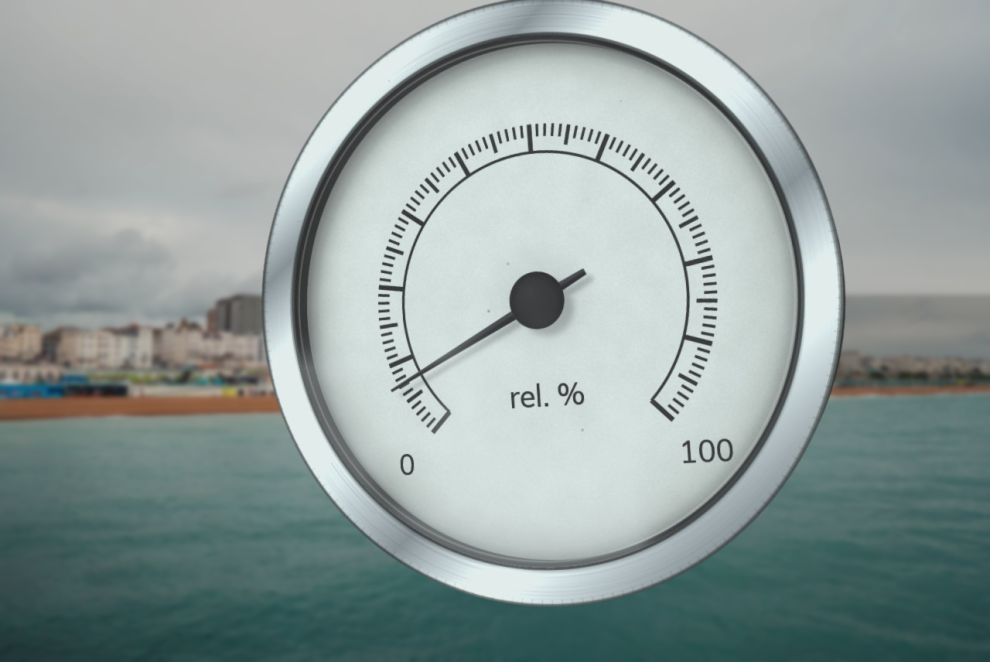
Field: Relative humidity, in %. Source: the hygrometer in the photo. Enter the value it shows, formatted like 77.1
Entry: 7
